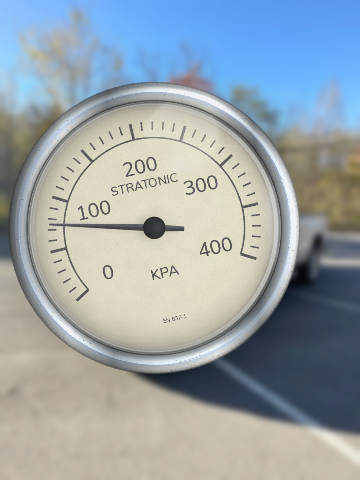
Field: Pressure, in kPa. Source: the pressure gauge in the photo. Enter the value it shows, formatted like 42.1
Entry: 75
